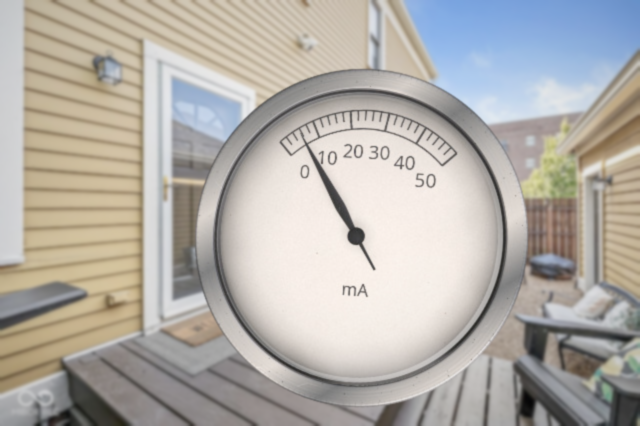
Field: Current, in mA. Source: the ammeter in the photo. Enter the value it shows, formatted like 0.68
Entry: 6
